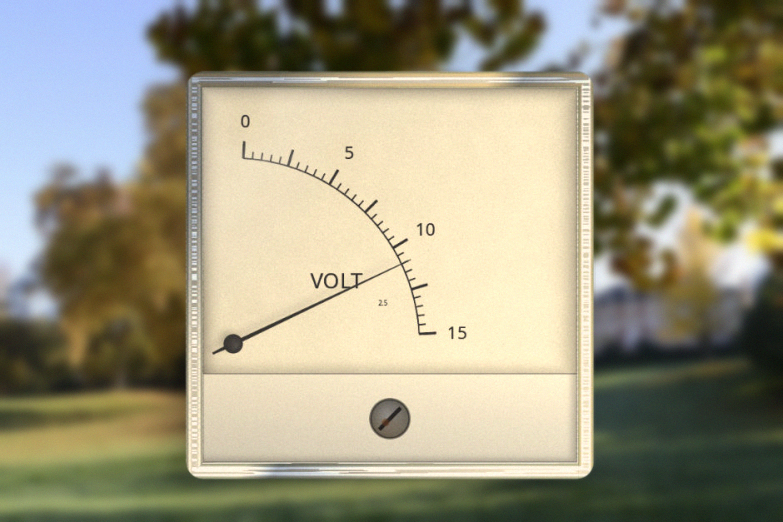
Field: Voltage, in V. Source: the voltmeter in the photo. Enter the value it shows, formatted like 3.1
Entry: 11
